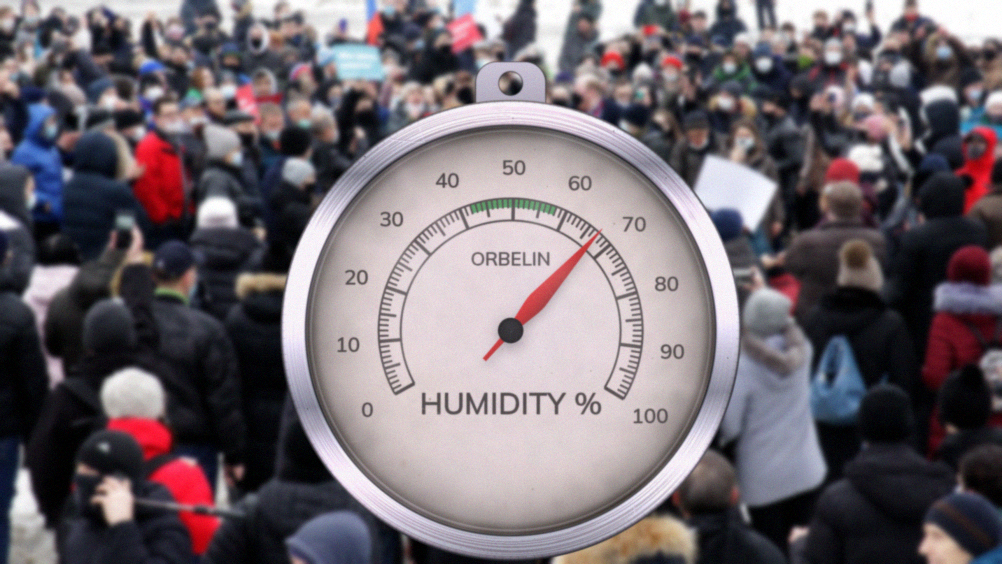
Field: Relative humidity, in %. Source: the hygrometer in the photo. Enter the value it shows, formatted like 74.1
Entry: 67
